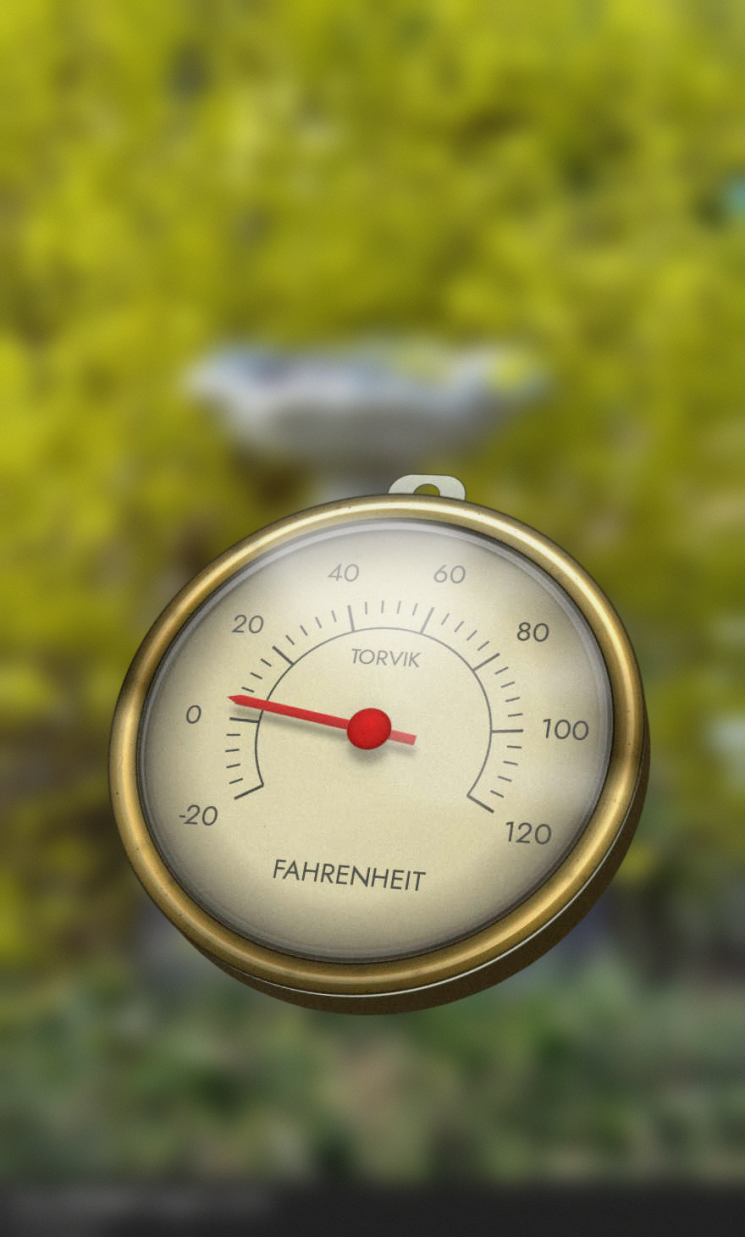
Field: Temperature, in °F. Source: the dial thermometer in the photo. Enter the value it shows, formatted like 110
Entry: 4
